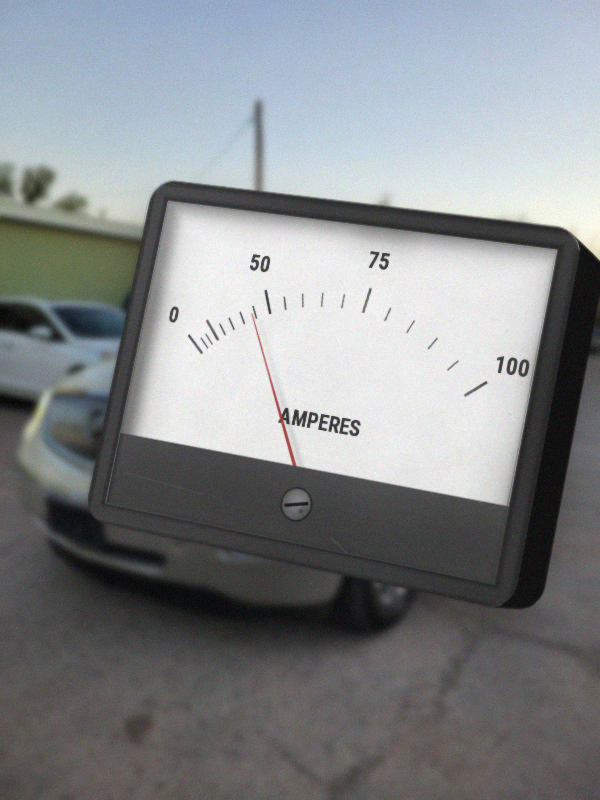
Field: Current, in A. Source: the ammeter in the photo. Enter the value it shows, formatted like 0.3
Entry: 45
